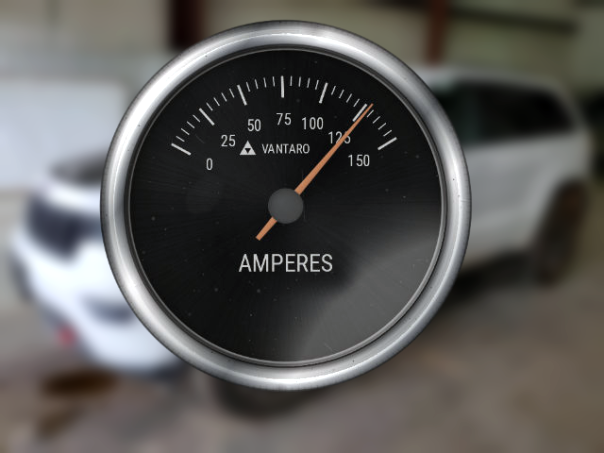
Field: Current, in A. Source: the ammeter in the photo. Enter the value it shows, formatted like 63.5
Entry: 127.5
